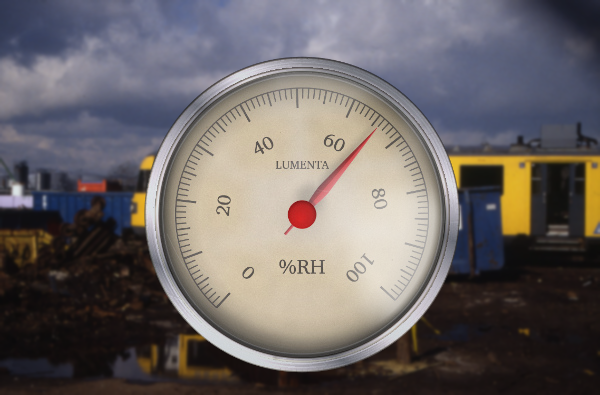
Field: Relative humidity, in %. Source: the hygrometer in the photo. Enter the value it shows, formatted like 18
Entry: 66
